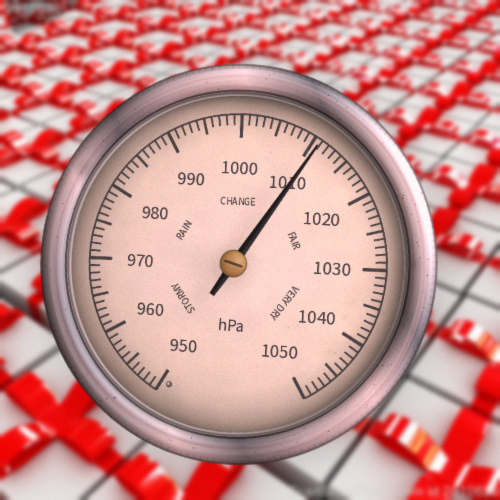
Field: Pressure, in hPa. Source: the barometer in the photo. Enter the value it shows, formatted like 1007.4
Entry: 1011
